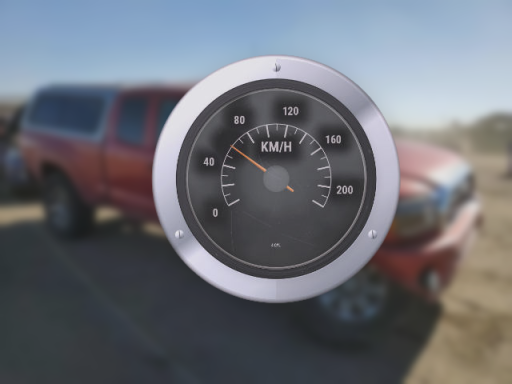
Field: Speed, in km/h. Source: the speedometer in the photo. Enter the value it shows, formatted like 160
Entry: 60
